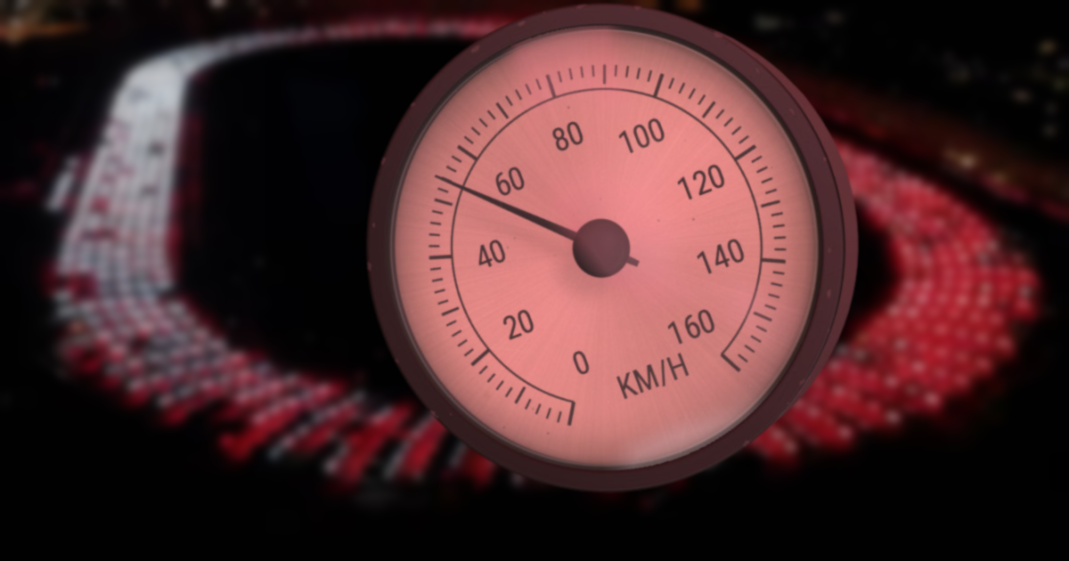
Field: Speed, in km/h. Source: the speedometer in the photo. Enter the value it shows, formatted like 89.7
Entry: 54
